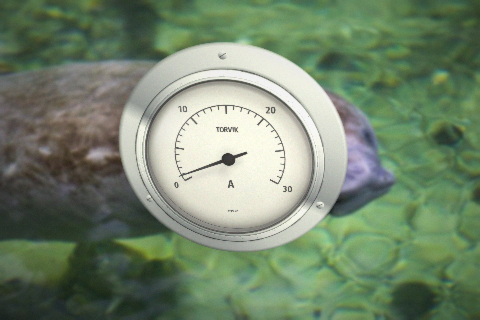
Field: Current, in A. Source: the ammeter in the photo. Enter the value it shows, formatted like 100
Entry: 1
